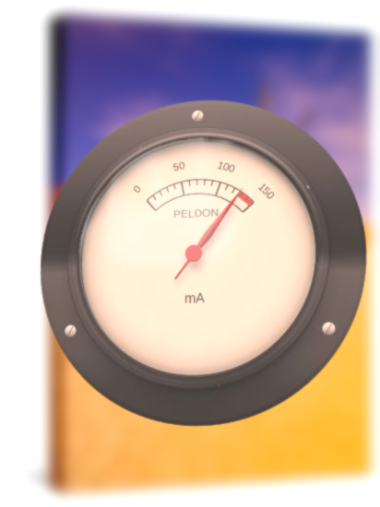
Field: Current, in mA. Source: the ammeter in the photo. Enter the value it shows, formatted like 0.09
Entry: 130
